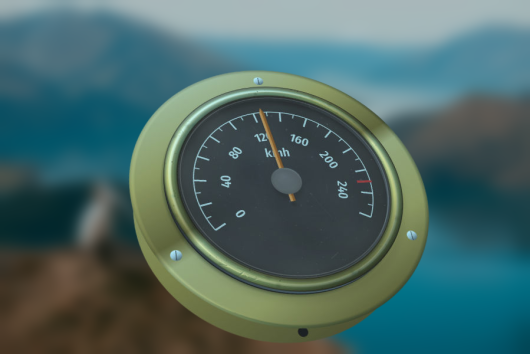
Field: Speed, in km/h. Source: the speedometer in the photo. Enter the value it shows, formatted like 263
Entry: 125
